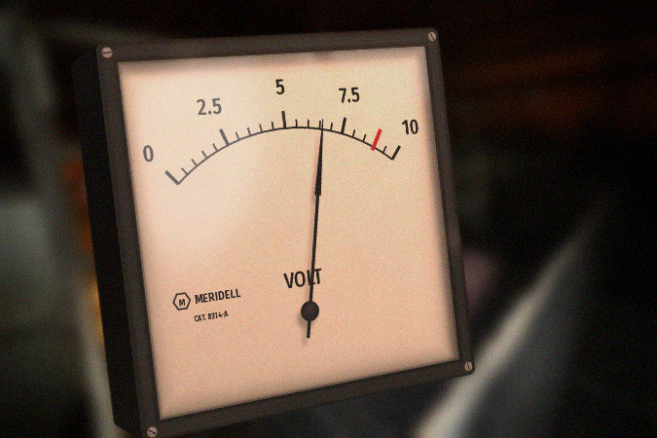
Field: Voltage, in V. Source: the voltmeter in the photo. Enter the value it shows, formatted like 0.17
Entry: 6.5
